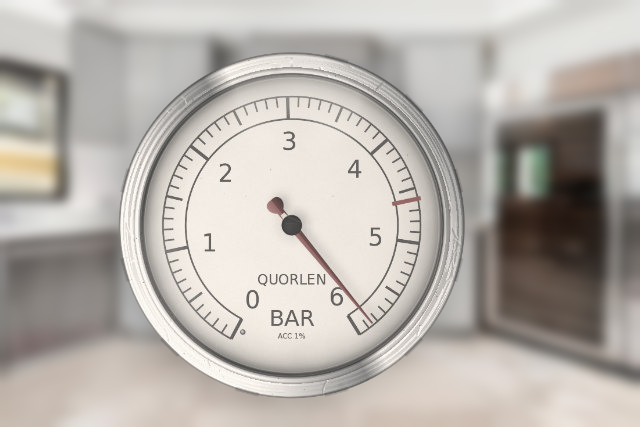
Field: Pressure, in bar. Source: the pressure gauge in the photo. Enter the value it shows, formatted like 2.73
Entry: 5.85
